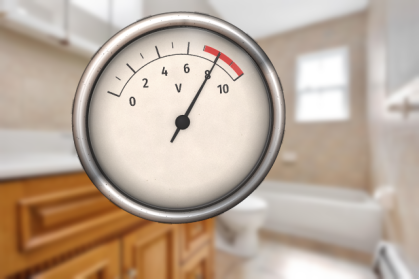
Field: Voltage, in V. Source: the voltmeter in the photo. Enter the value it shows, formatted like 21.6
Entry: 8
